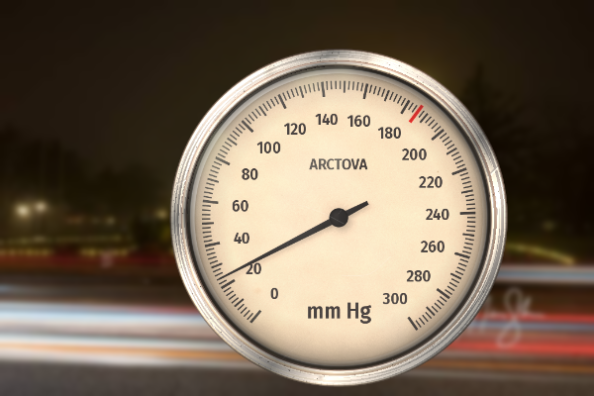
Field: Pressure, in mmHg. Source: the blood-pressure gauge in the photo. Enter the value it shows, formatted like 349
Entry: 24
